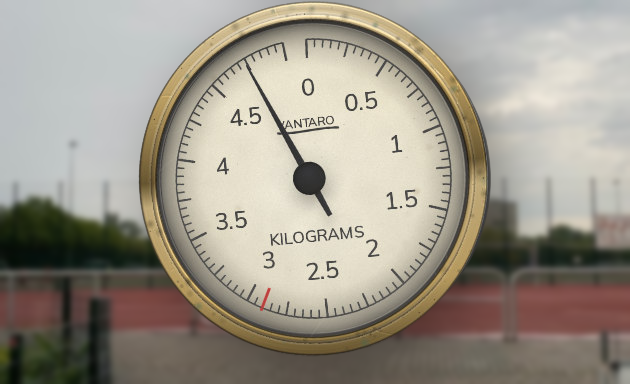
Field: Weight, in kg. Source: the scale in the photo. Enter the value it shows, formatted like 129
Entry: 4.75
